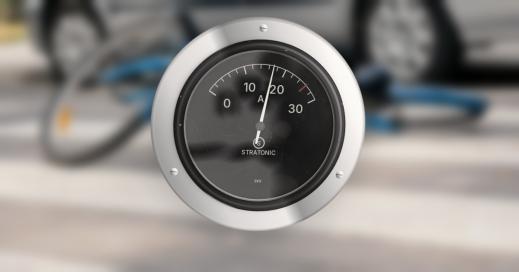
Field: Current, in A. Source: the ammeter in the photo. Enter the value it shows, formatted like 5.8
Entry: 17
